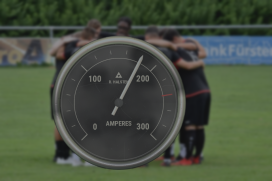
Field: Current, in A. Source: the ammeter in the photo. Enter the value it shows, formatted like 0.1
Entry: 180
